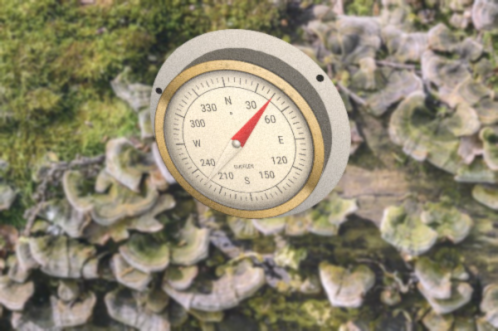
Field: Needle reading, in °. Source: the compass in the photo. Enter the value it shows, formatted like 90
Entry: 45
